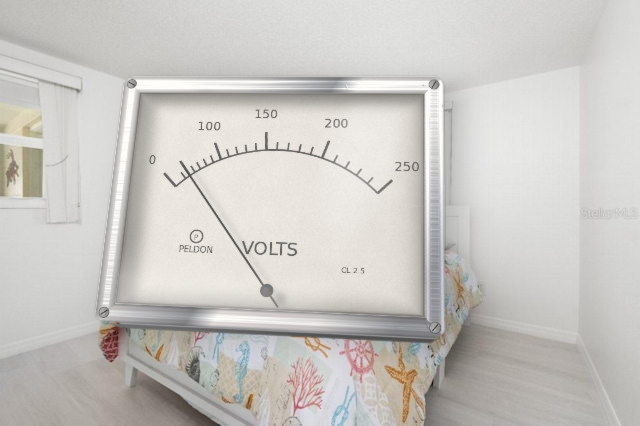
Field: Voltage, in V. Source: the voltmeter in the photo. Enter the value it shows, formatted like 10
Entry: 50
